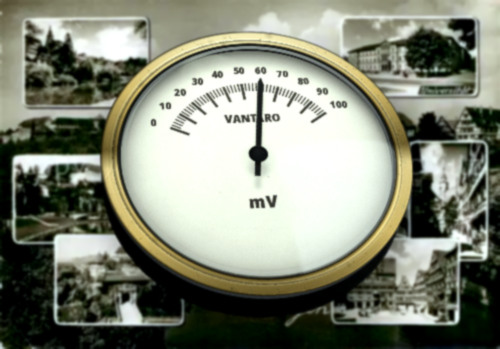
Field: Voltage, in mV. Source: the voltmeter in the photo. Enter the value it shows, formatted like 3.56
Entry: 60
